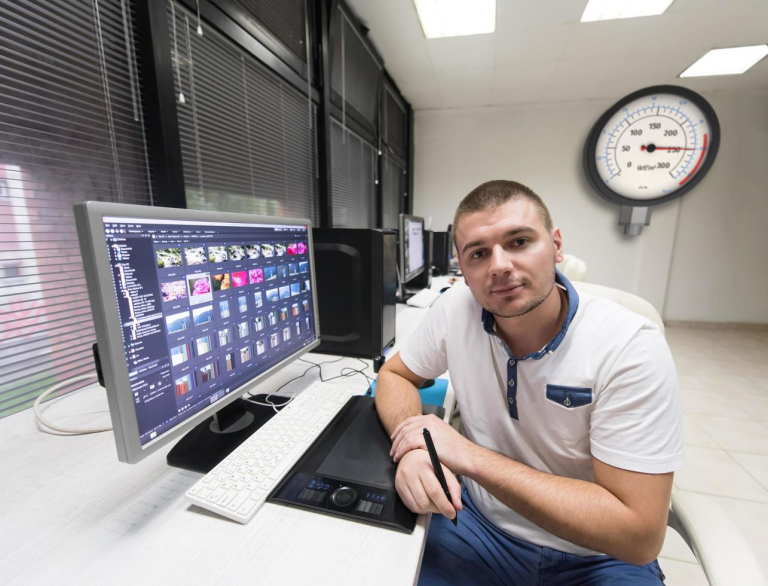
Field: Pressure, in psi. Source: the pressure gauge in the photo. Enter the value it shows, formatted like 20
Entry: 250
